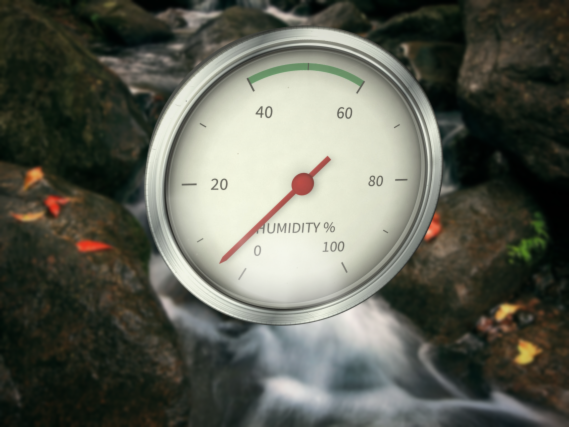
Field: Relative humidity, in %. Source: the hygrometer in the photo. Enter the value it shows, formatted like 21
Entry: 5
